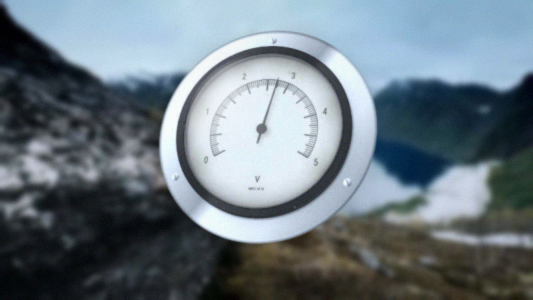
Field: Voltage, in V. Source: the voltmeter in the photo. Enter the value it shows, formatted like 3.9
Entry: 2.75
